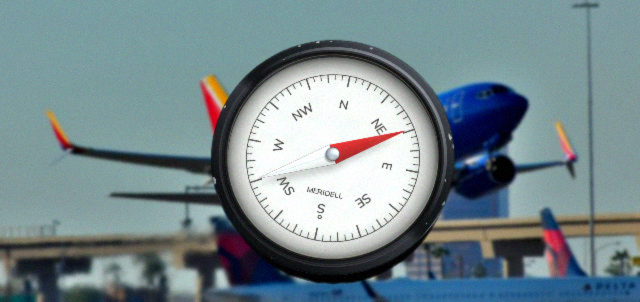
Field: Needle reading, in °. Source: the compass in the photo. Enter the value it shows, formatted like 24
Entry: 60
